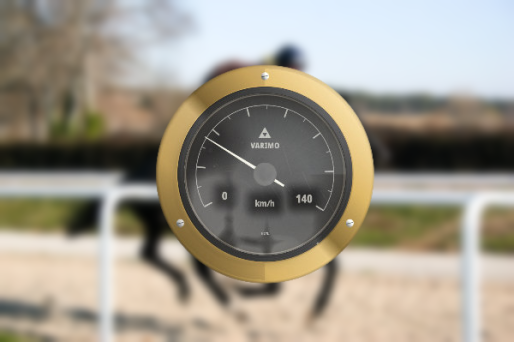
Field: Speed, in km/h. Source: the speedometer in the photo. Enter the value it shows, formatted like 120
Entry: 35
